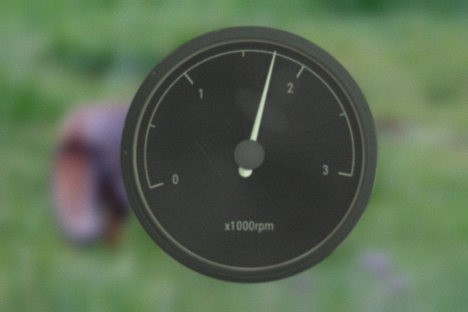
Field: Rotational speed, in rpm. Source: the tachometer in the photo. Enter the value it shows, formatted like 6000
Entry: 1750
